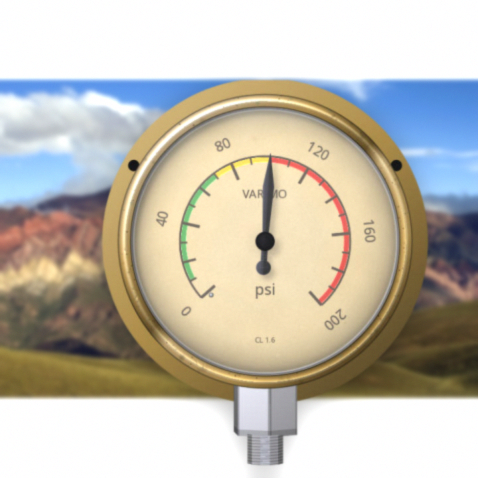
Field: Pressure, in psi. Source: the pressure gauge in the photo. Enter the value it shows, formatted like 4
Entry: 100
